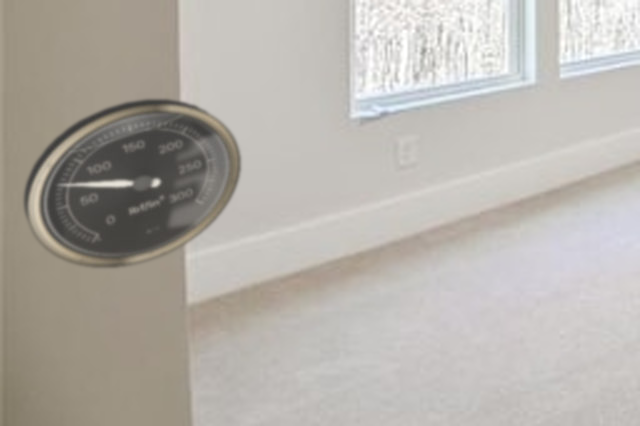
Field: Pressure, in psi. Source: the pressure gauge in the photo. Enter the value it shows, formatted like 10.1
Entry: 75
